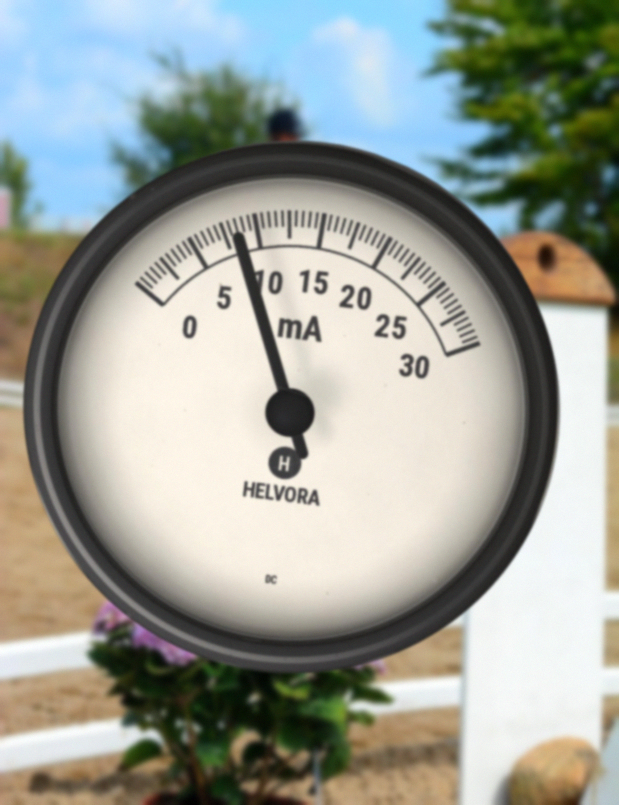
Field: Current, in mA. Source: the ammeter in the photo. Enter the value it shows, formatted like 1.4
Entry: 8.5
